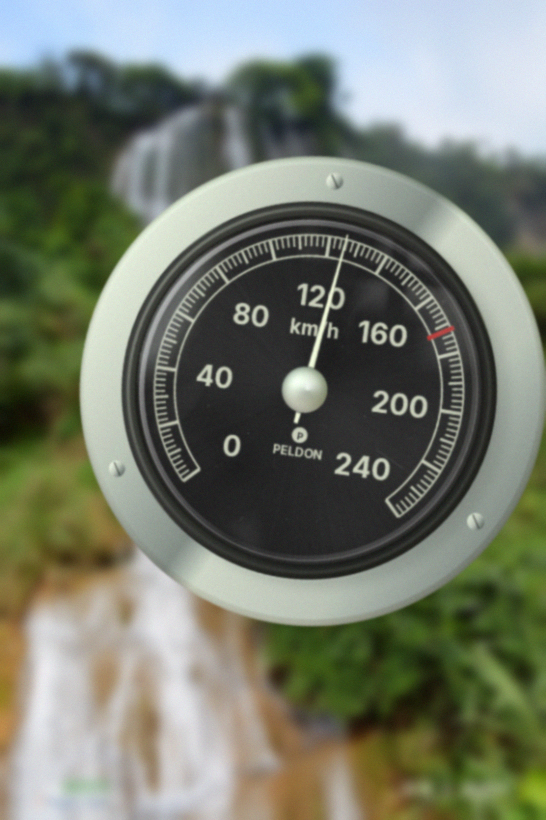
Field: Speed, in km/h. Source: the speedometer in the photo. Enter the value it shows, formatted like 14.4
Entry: 126
